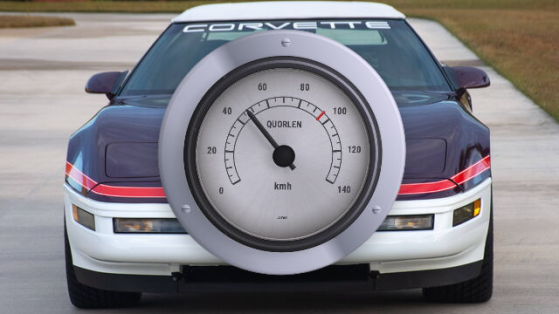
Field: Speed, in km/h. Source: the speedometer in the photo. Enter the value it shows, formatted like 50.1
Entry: 47.5
